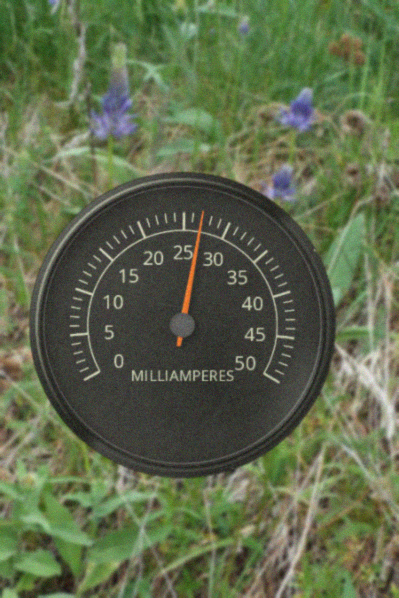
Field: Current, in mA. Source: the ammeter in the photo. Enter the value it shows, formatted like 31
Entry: 27
